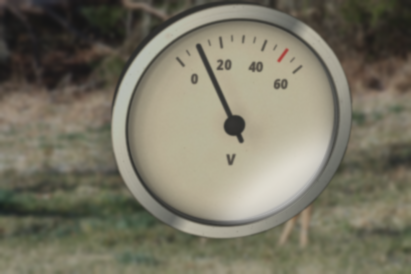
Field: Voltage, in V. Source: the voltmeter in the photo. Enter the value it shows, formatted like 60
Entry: 10
